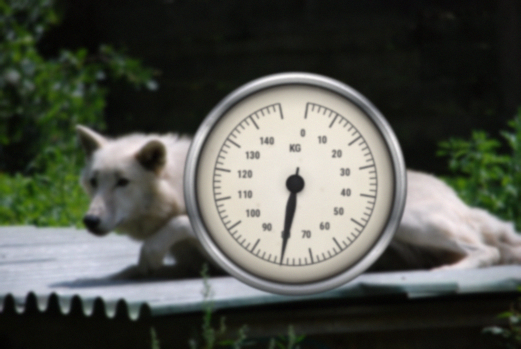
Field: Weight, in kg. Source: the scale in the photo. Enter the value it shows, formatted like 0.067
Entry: 80
